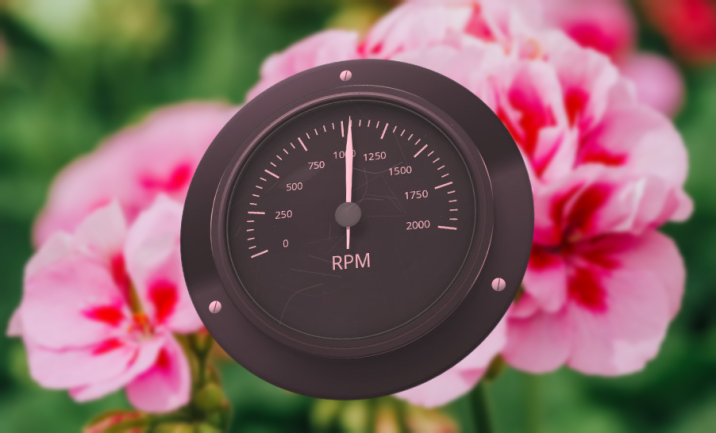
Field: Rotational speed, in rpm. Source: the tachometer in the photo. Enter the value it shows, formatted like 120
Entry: 1050
